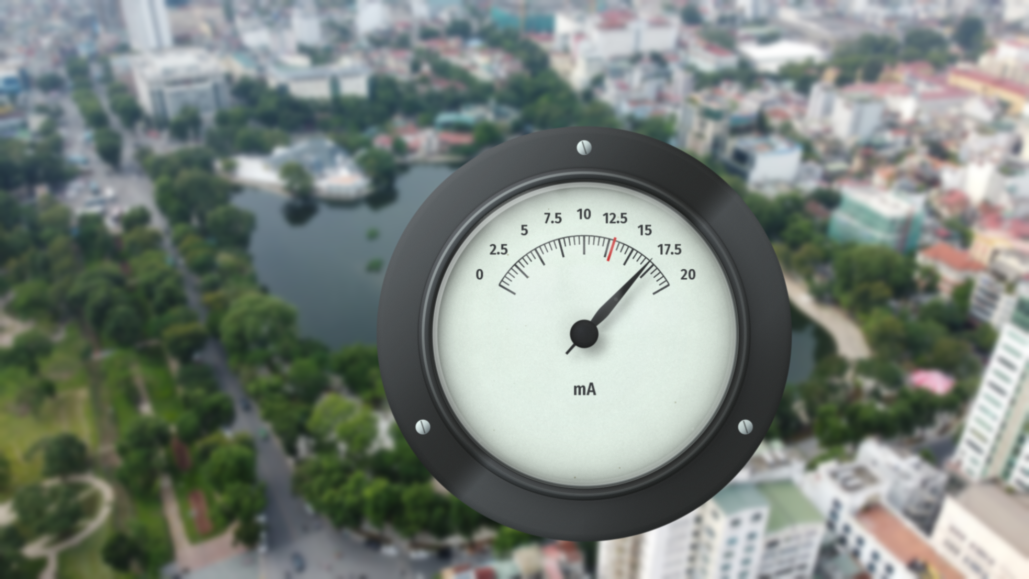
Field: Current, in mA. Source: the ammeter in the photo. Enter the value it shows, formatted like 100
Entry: 17
